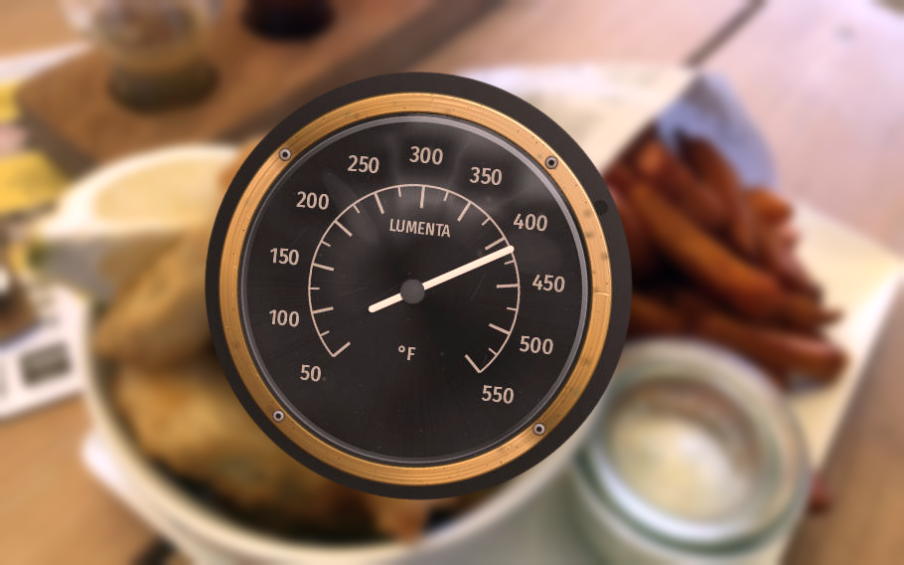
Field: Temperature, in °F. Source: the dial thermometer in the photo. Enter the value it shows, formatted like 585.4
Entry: 412.5
